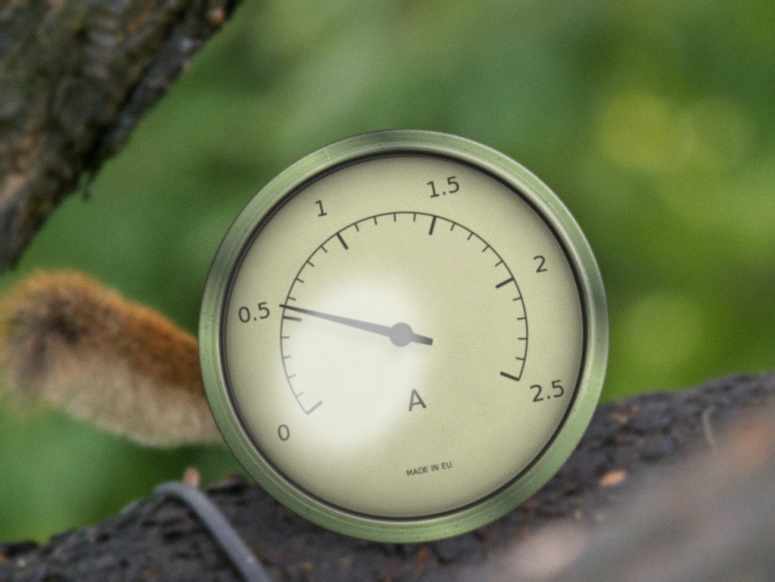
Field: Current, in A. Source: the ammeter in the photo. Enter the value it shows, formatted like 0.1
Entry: 0.55
